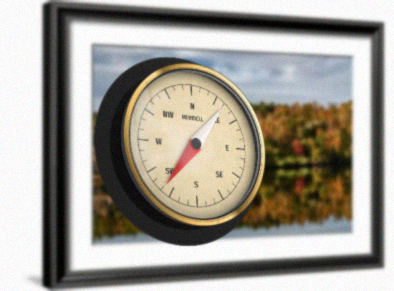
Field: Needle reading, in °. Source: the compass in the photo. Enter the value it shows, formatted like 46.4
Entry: 220
